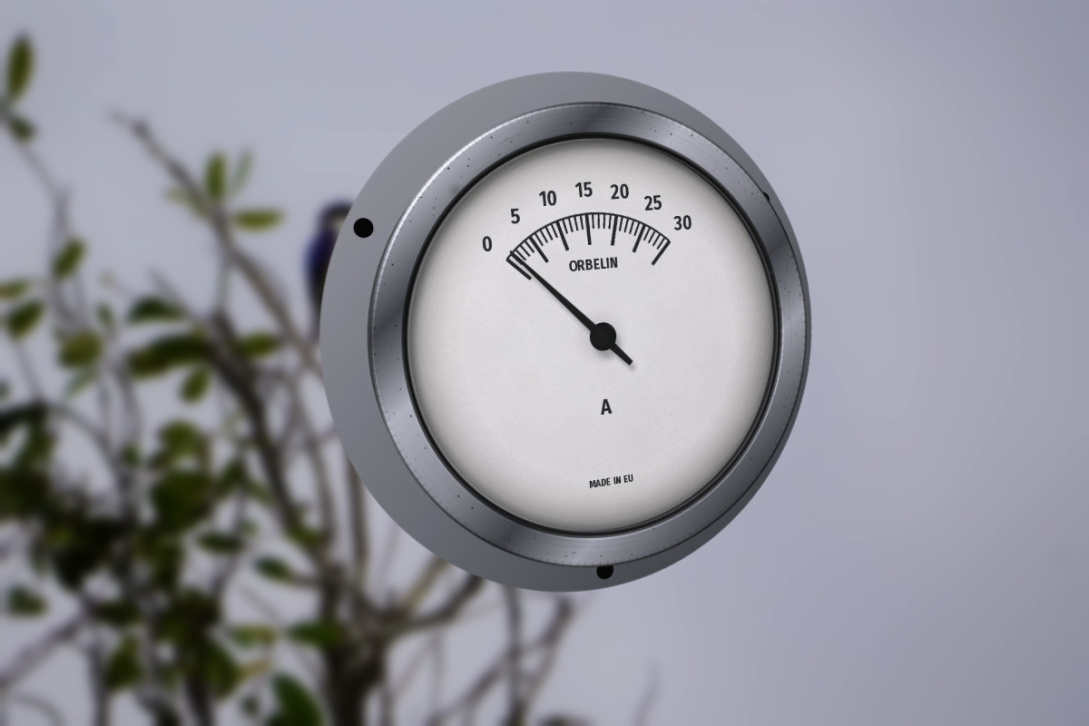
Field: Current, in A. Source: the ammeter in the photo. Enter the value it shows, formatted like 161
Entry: 1
